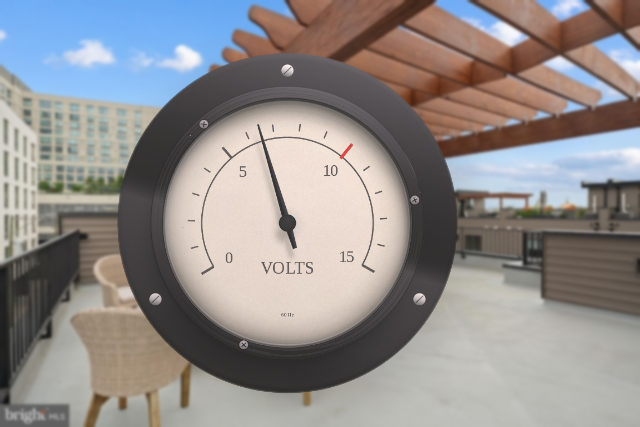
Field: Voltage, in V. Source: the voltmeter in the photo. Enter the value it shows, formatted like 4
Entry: 6.5
